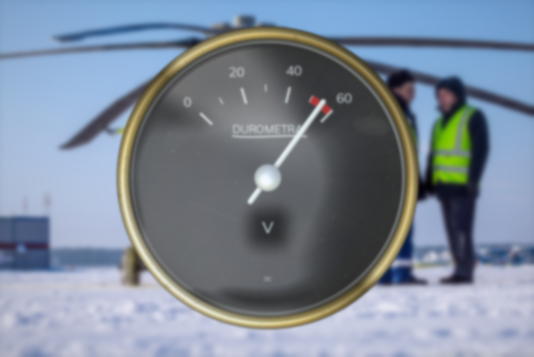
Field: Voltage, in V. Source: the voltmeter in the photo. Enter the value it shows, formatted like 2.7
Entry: 55
